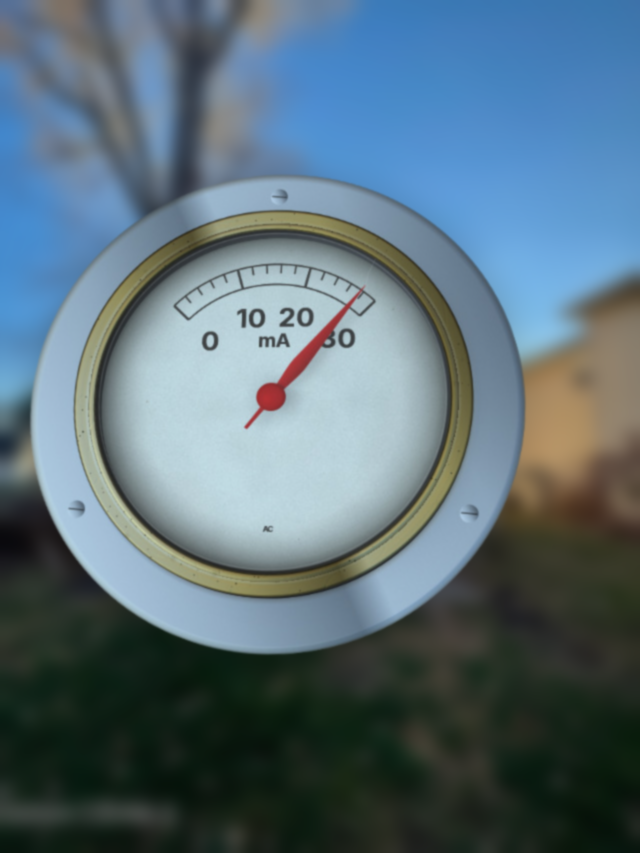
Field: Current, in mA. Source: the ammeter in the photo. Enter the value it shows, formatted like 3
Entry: 28
